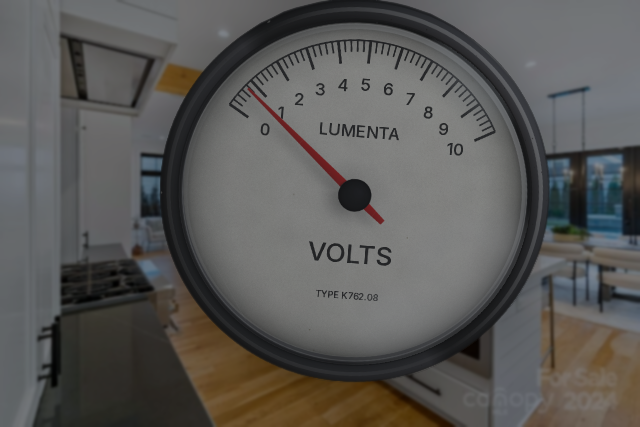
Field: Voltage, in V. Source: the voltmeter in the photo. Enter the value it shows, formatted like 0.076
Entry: 0.8
